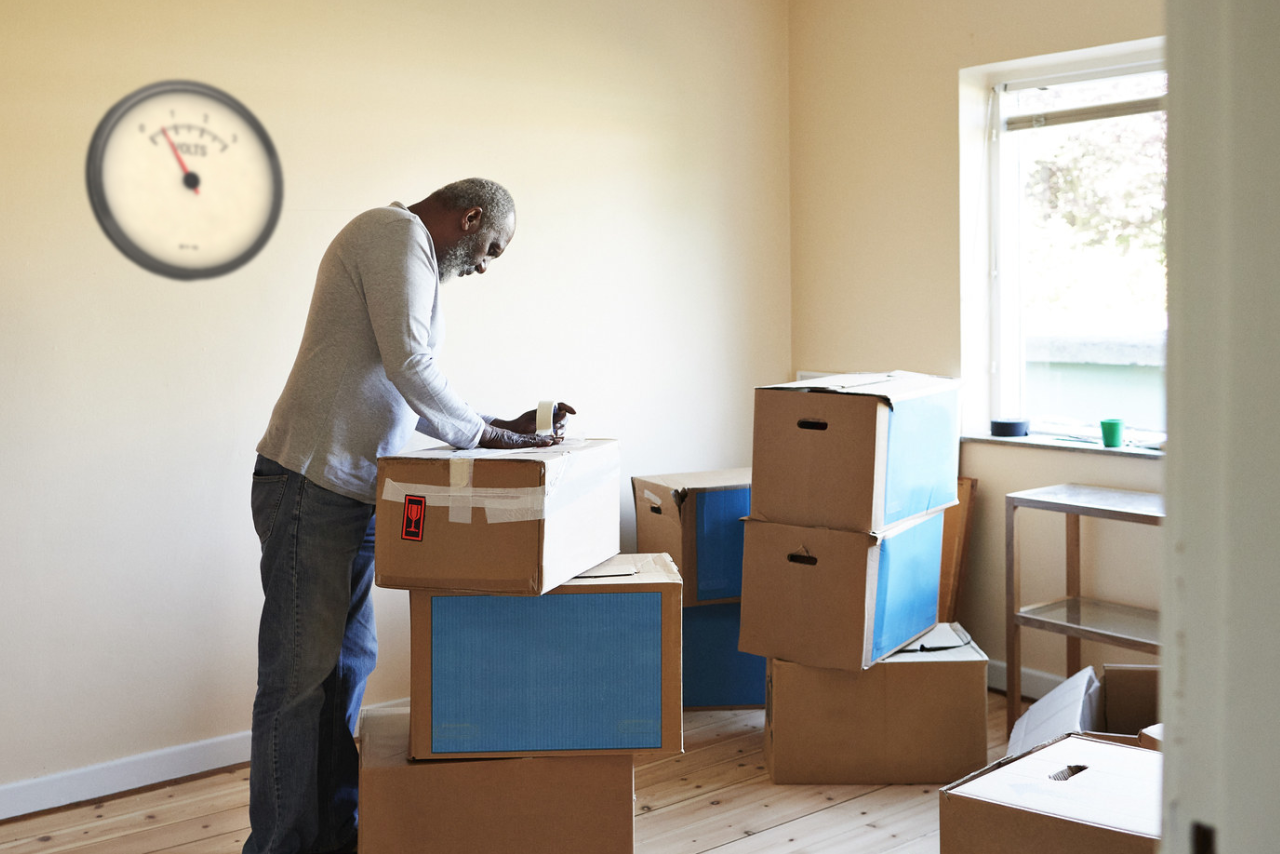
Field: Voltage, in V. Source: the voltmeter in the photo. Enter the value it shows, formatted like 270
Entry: 0.5
